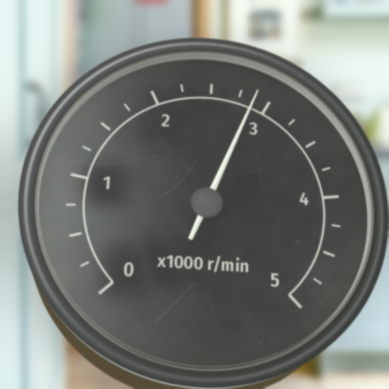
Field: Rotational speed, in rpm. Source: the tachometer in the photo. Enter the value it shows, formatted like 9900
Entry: 2875
